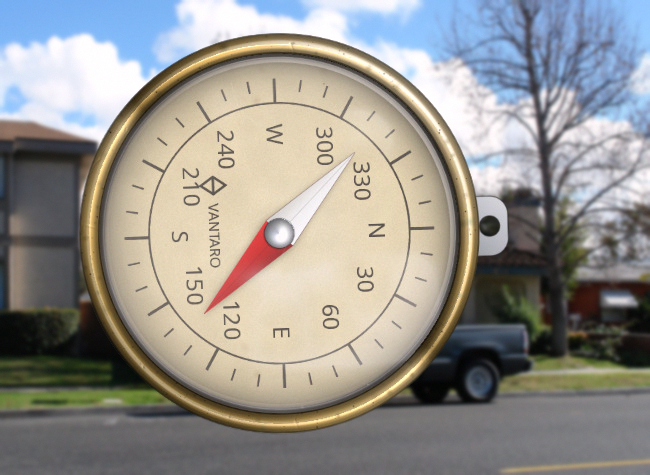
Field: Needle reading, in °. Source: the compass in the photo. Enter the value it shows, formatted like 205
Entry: 135
